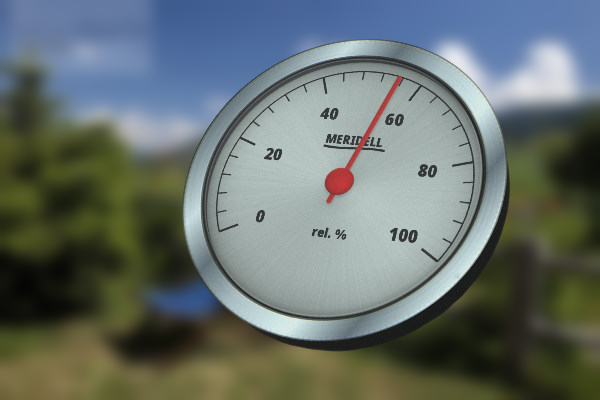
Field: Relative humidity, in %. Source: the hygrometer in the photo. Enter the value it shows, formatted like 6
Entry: 56
